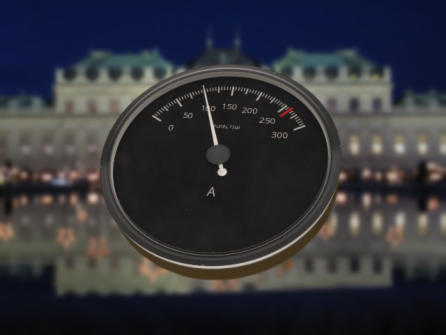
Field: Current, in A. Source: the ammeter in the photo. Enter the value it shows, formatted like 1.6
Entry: 100
